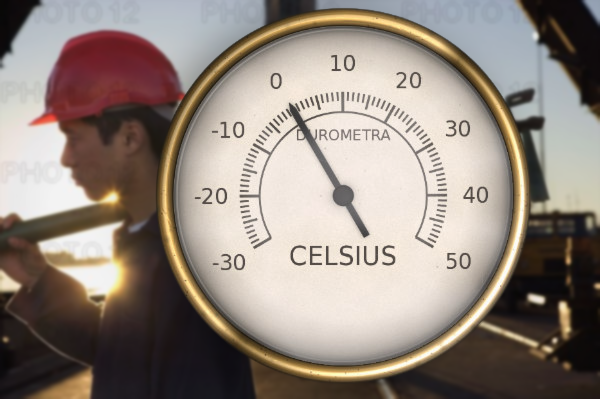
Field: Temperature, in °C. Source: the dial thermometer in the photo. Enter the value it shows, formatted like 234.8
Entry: 0
